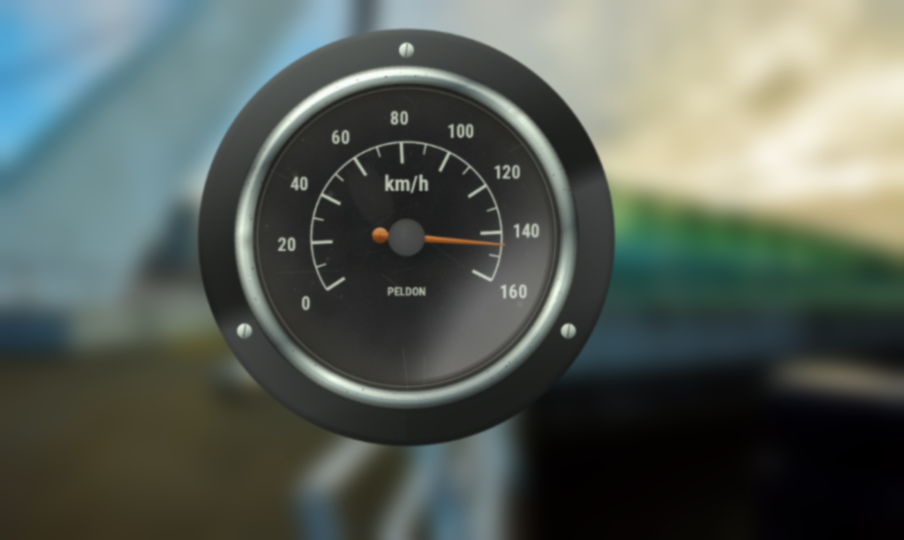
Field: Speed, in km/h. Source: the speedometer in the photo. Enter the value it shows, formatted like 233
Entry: 145
